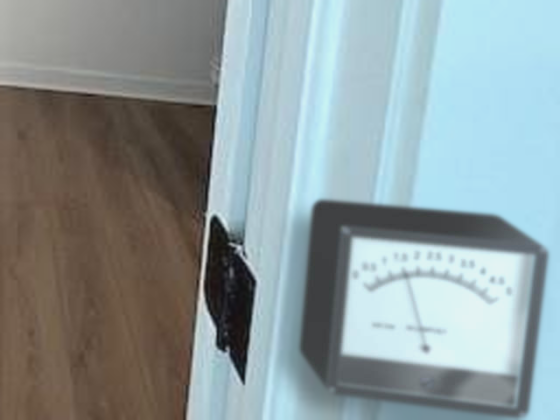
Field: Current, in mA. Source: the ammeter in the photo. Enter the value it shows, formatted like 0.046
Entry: 1.5
